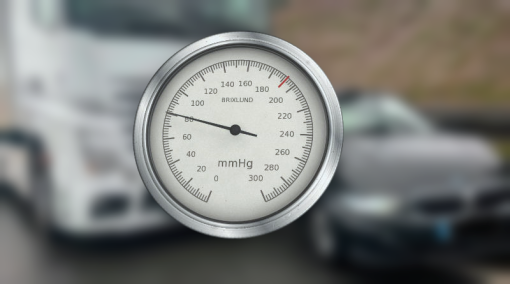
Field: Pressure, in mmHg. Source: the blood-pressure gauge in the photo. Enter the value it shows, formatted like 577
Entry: 80
